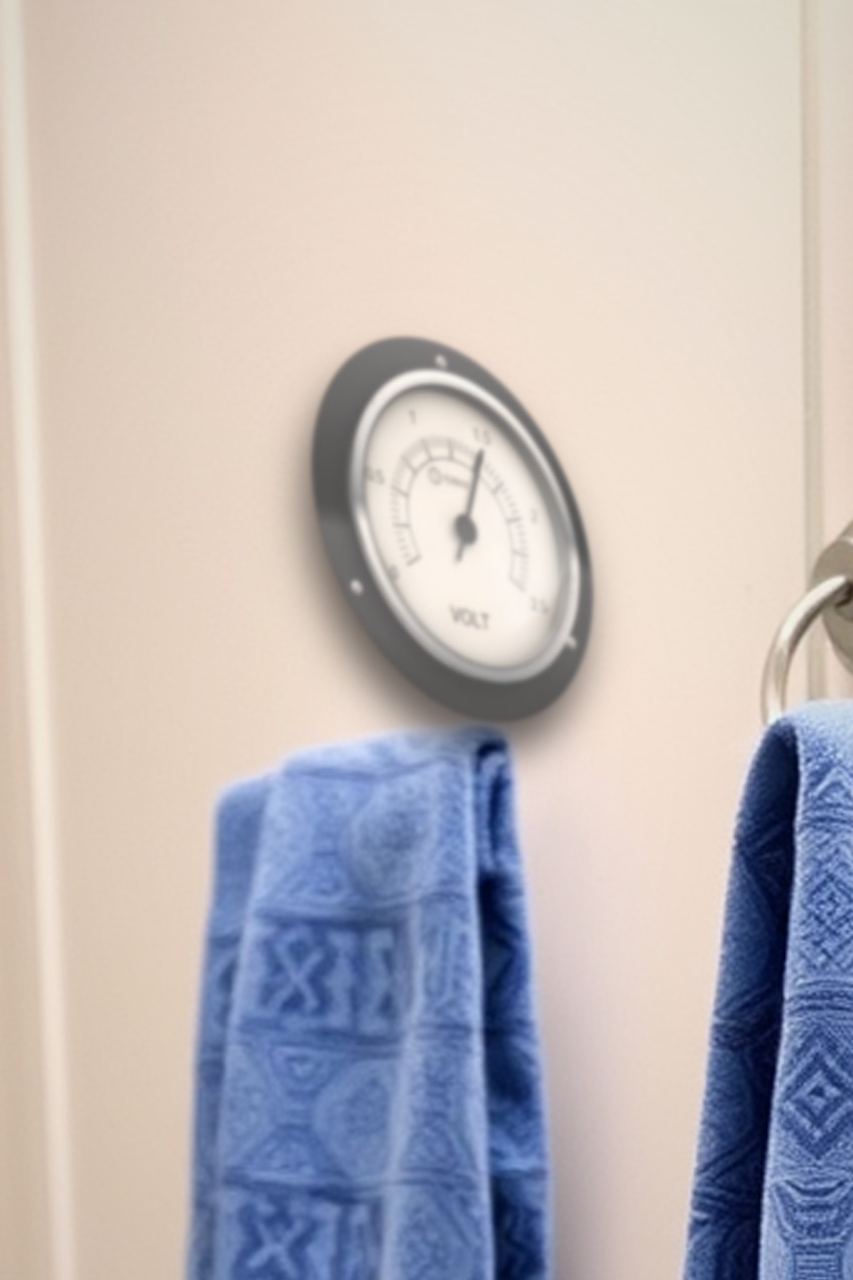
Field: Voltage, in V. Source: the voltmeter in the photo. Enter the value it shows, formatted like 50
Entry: 1.5
